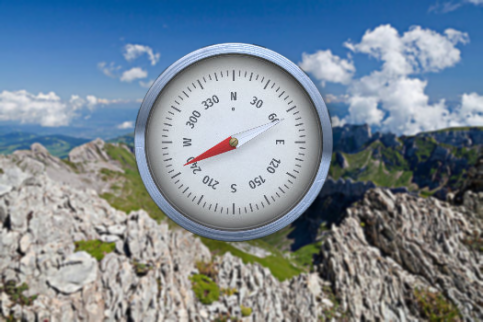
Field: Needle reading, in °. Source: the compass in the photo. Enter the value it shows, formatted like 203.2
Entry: 245
